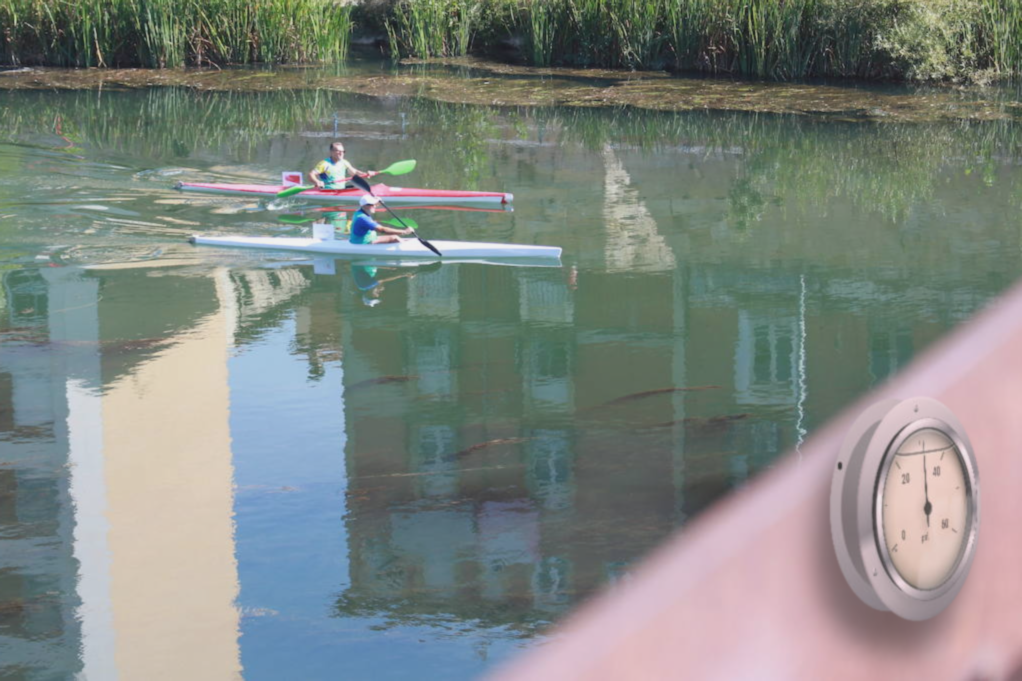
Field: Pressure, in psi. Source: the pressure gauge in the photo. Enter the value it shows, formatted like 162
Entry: 30
